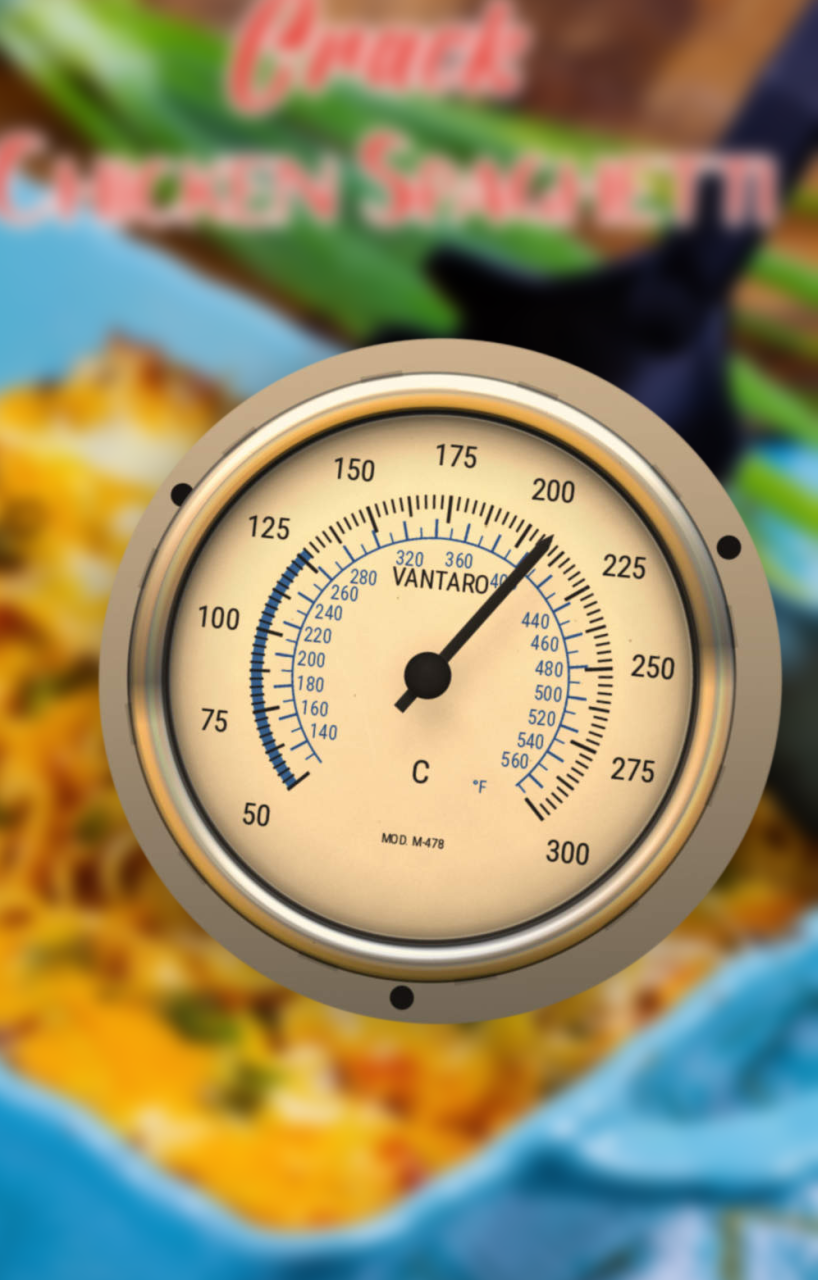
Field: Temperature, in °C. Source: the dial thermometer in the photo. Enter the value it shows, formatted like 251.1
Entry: 207.5
